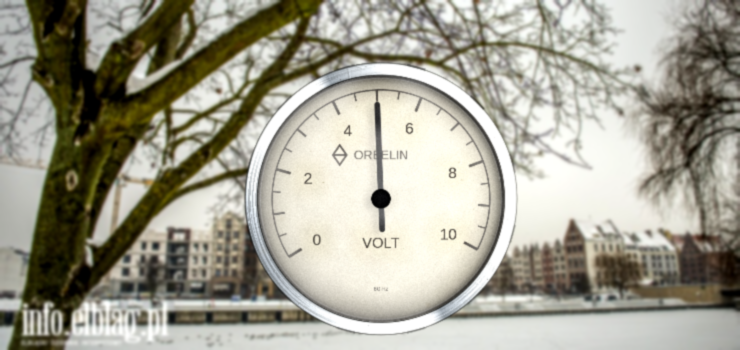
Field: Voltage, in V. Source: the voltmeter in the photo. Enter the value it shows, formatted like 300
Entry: 5
